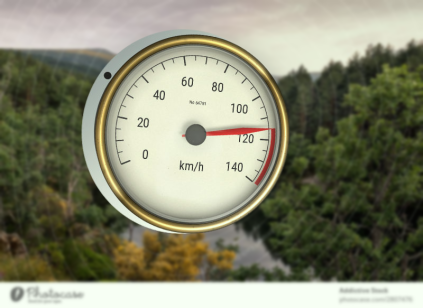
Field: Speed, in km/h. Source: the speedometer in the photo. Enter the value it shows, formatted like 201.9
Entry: 115
